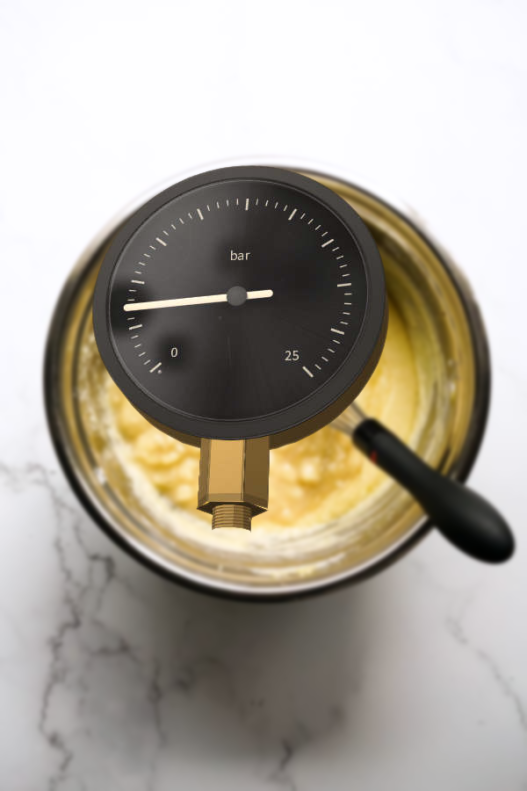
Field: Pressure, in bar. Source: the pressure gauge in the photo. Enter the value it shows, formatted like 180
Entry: 3.5
